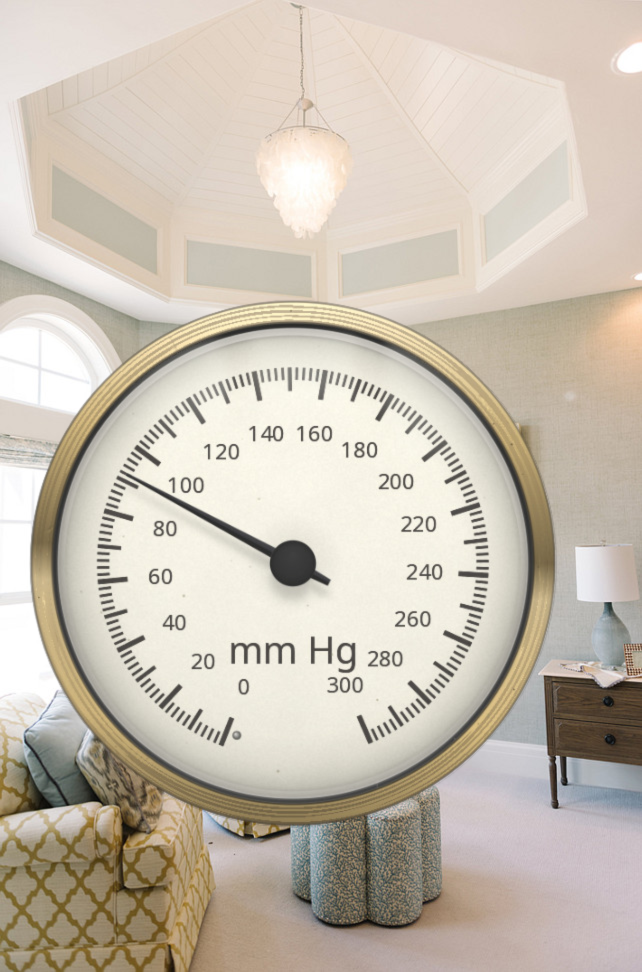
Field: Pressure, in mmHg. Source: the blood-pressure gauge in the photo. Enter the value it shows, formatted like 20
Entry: 92
